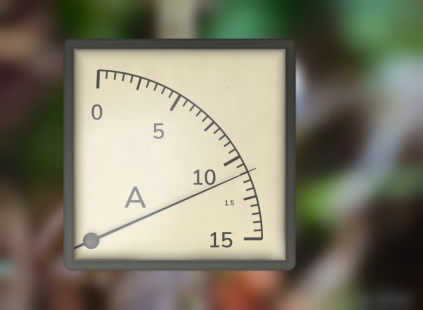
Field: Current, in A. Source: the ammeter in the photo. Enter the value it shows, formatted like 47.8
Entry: 11
